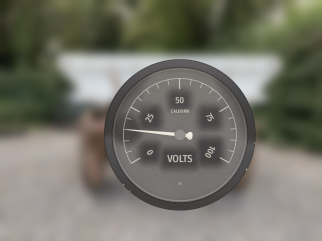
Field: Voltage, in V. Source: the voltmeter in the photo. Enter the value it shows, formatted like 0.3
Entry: 15
